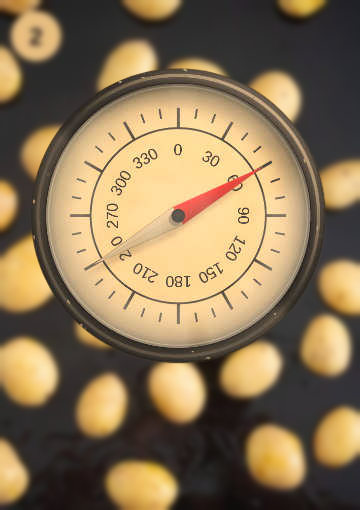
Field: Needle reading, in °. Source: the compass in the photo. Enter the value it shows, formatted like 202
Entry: 60
